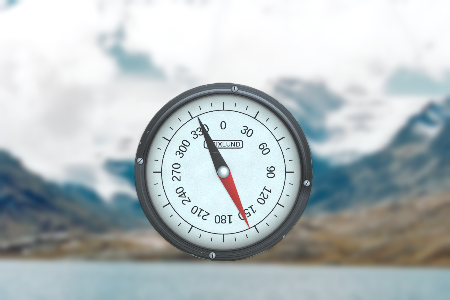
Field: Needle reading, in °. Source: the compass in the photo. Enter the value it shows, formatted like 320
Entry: 155
